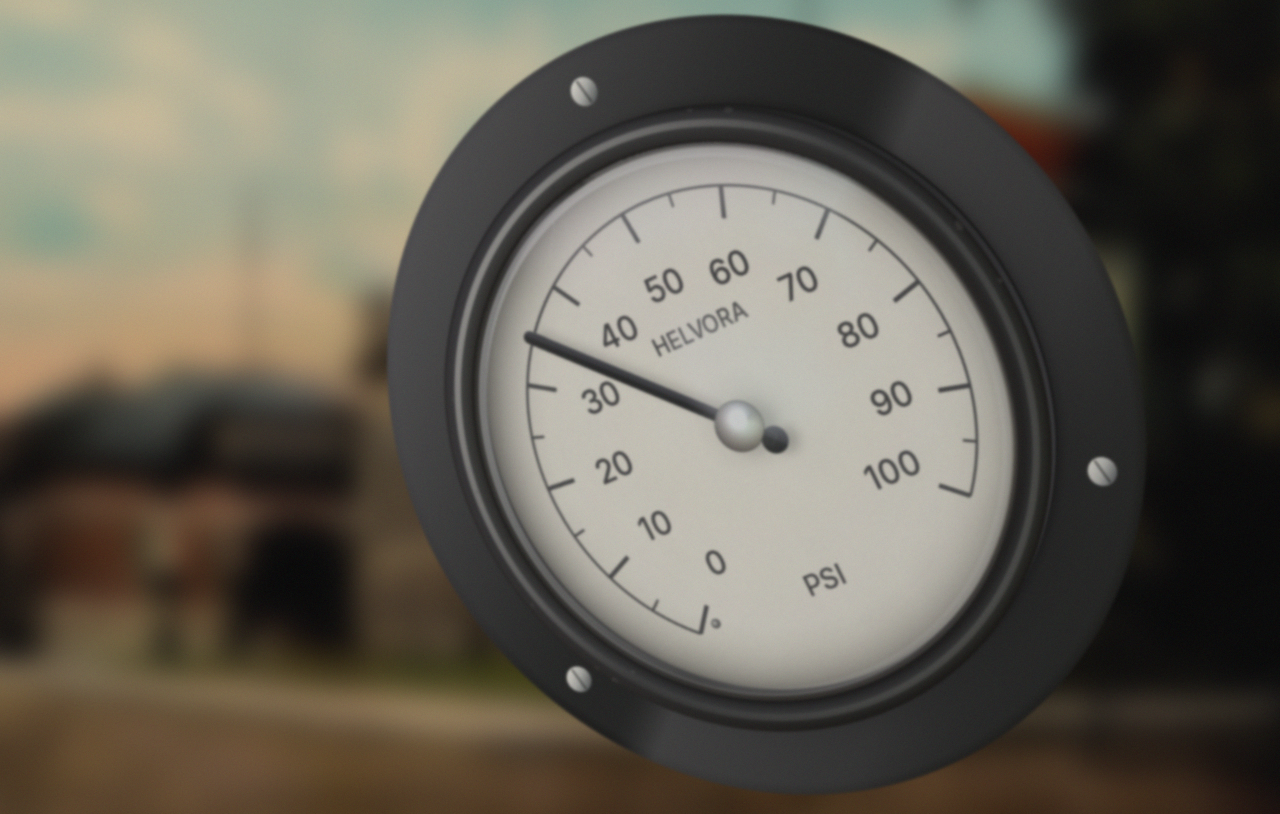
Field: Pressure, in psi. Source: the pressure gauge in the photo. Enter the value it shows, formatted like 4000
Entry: 35
